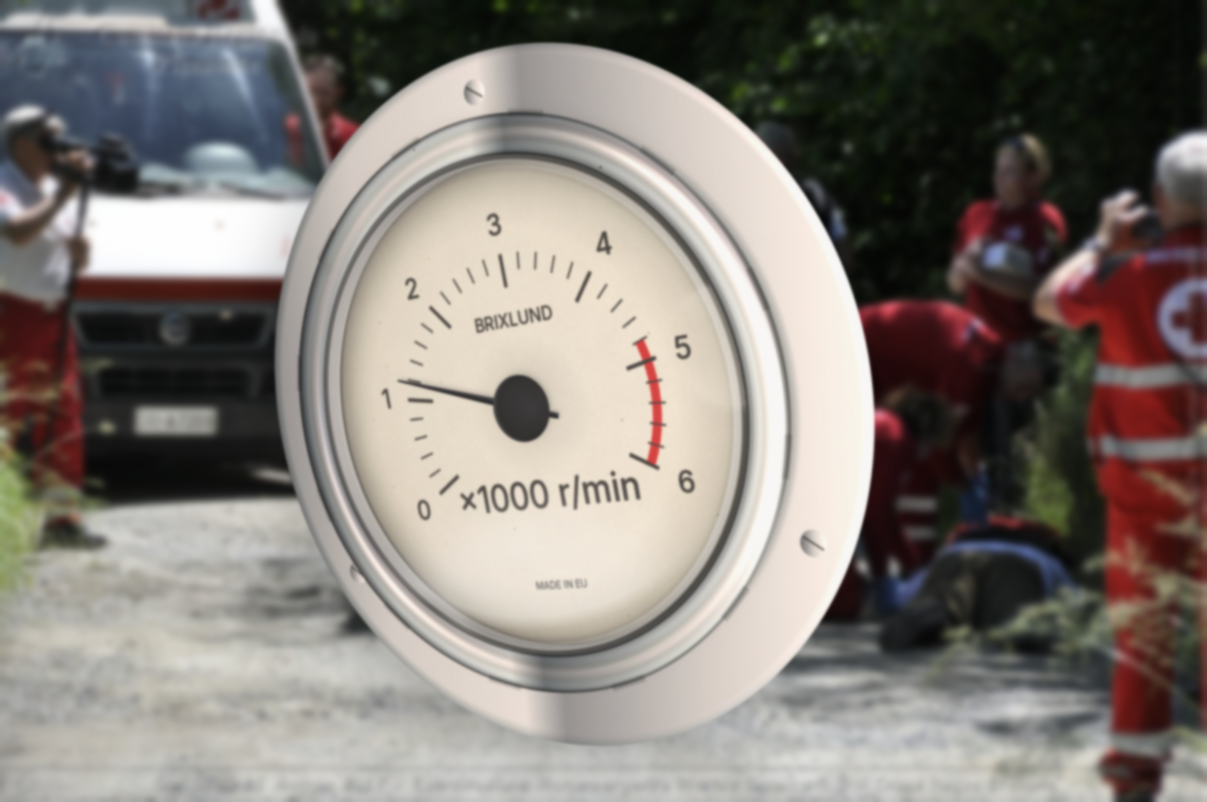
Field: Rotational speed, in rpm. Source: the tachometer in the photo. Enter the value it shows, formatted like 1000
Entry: 1200
